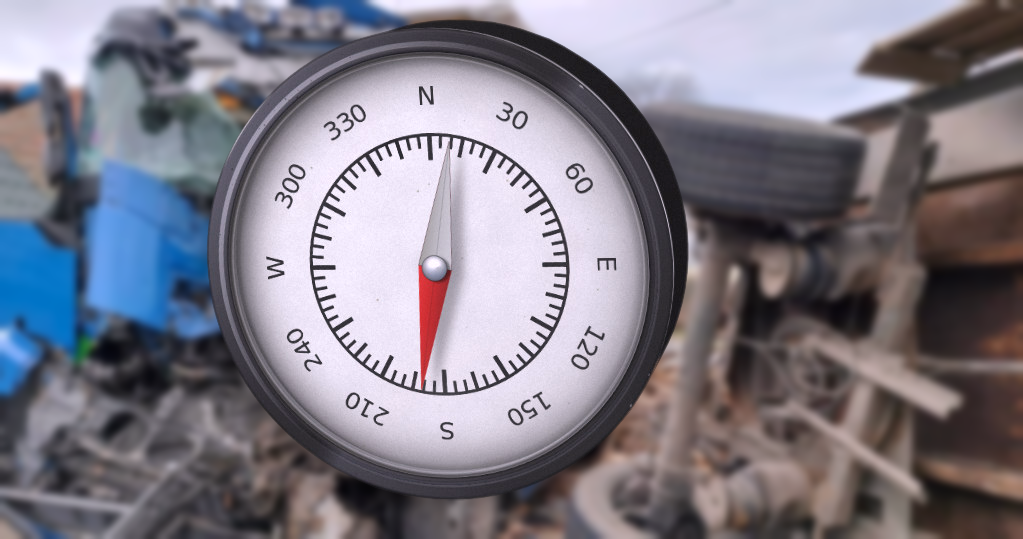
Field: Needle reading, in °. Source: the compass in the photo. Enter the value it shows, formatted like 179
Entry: 190
